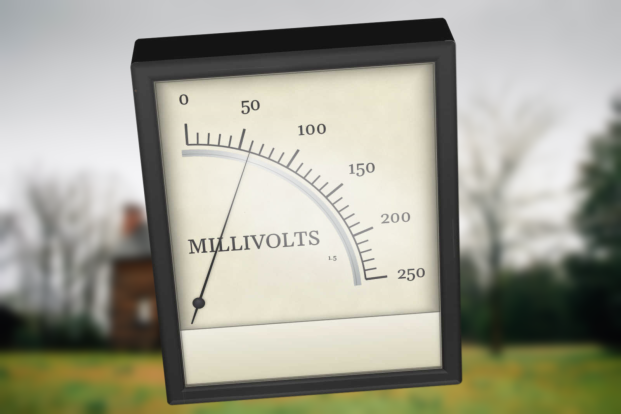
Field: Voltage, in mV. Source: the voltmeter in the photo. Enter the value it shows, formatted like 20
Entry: 60
